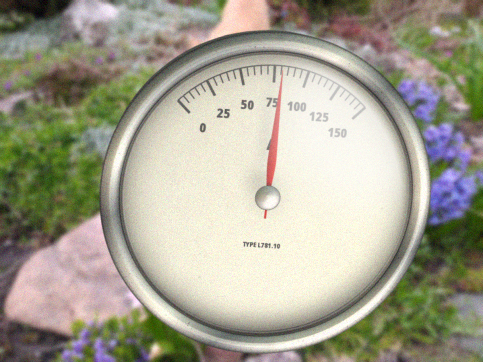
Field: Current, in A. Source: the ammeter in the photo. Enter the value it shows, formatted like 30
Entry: 80
